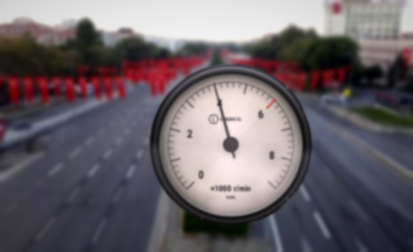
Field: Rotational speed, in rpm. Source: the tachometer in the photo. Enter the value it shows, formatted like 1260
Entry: 4000
